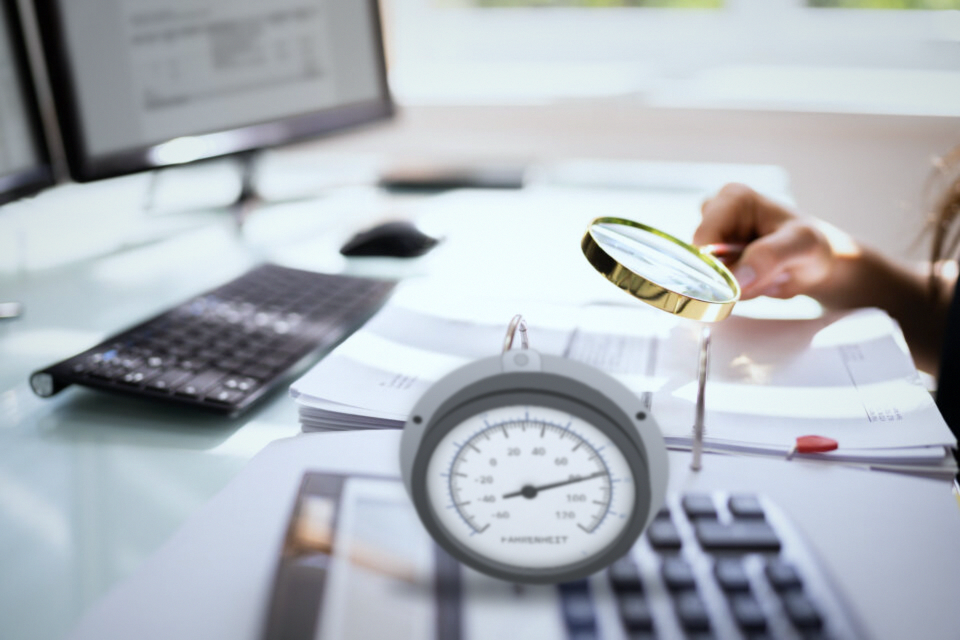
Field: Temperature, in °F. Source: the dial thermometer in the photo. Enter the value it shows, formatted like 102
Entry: 80
